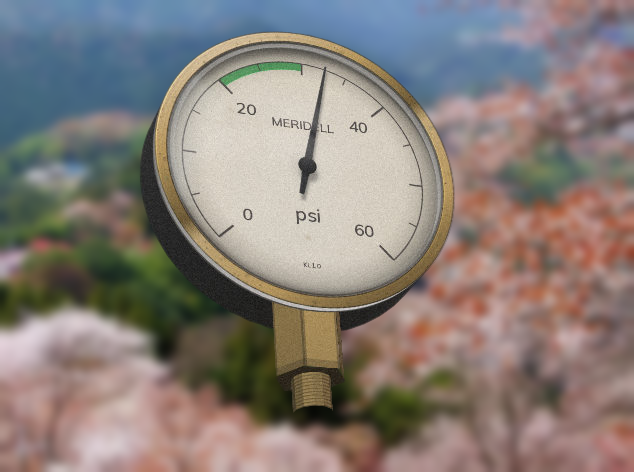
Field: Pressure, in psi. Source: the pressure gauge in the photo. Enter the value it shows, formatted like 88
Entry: 32.5
